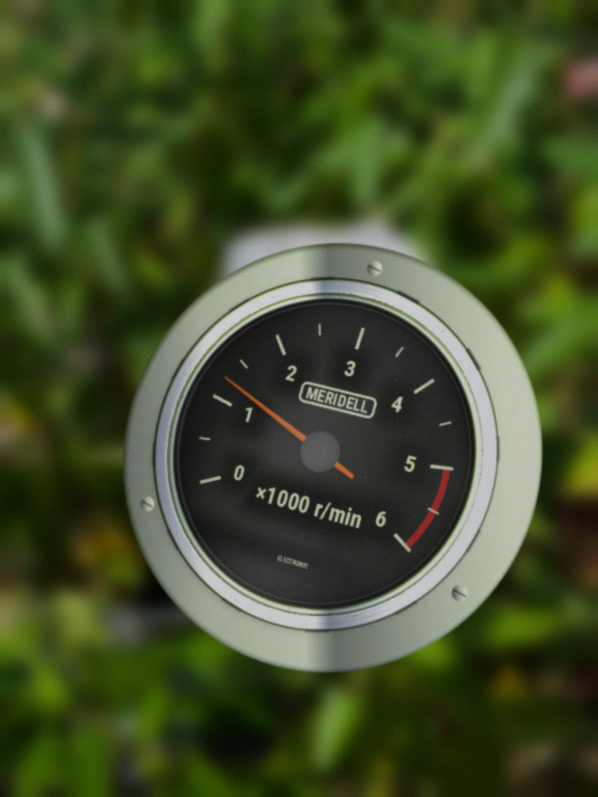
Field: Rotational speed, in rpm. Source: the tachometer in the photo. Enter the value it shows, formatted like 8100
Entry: 1250
